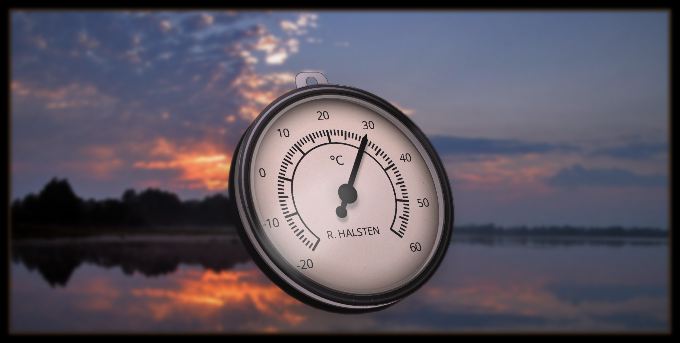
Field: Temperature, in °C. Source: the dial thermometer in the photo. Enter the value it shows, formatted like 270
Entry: 30
